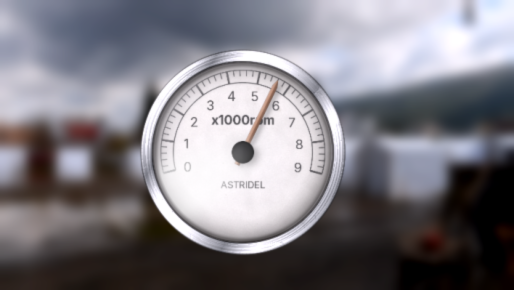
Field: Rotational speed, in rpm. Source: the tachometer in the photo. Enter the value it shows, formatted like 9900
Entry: 5600
